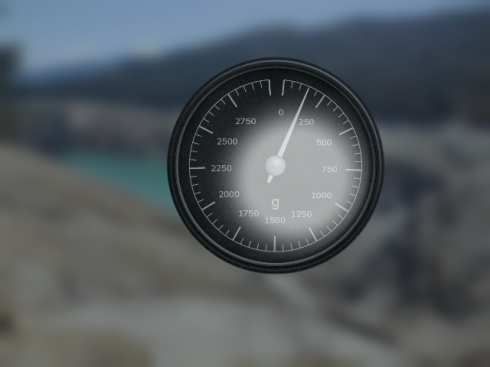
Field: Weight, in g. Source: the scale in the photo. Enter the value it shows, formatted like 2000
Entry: 150
